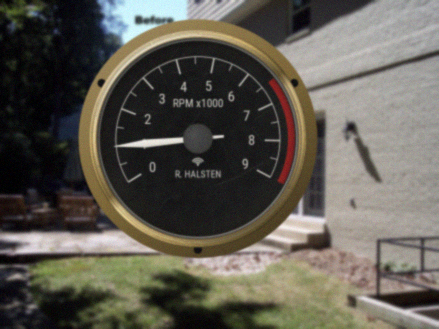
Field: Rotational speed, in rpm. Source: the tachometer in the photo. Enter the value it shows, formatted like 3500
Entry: 1000
